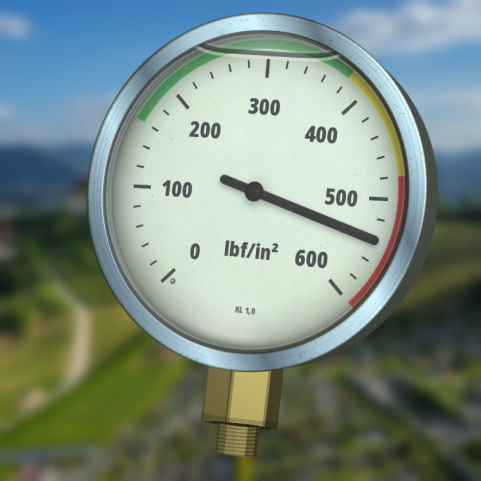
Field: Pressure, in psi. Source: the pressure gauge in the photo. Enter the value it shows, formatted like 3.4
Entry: 540
